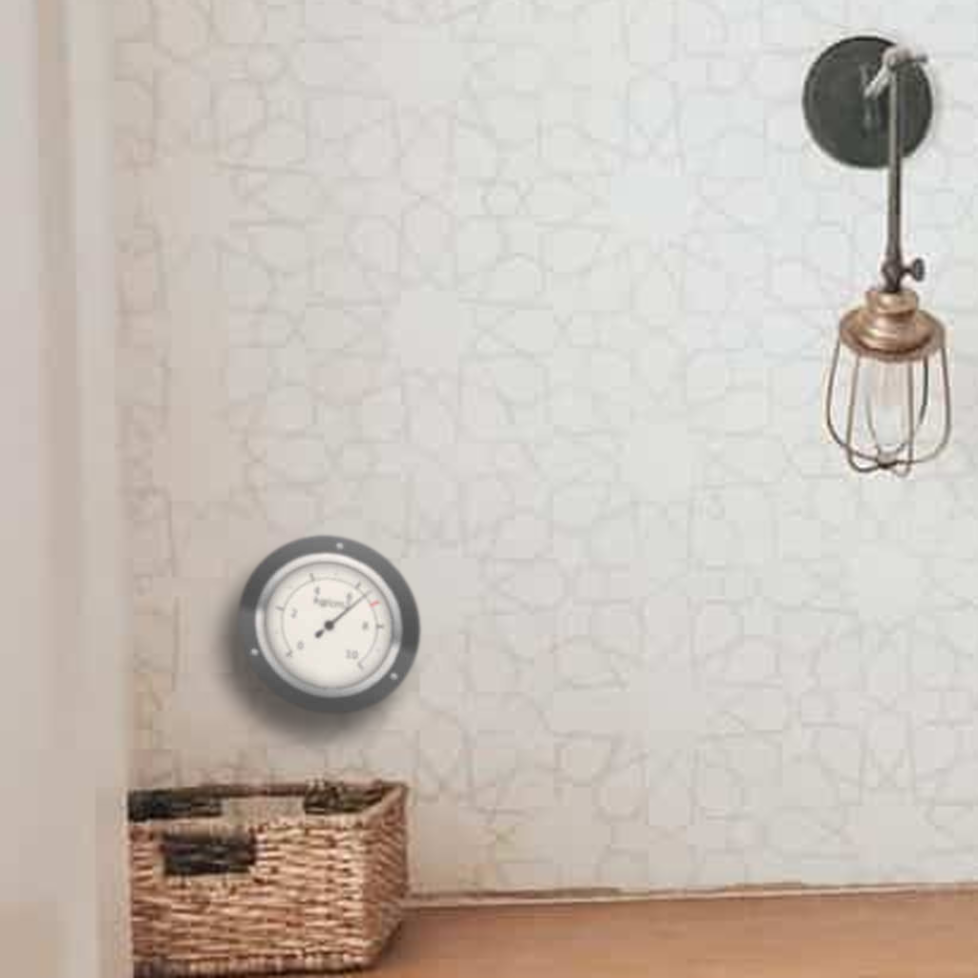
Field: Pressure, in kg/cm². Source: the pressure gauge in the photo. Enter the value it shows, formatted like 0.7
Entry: 6.5
